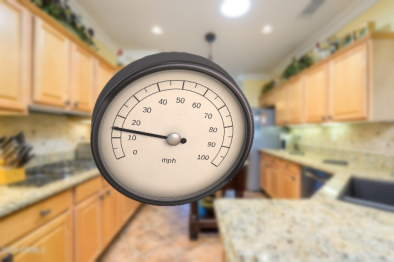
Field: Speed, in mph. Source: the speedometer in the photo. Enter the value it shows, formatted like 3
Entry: 15
